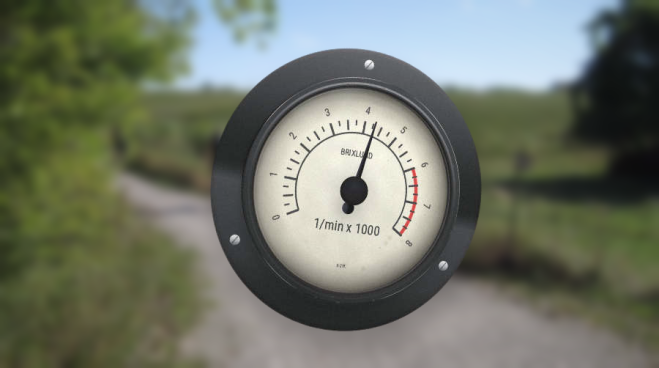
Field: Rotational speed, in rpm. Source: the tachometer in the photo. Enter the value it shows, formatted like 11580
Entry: 4250
